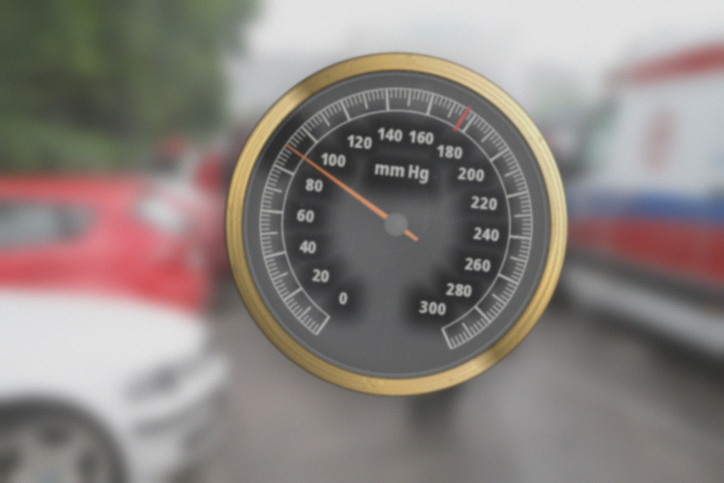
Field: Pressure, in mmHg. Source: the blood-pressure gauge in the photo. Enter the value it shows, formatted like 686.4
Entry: 90
